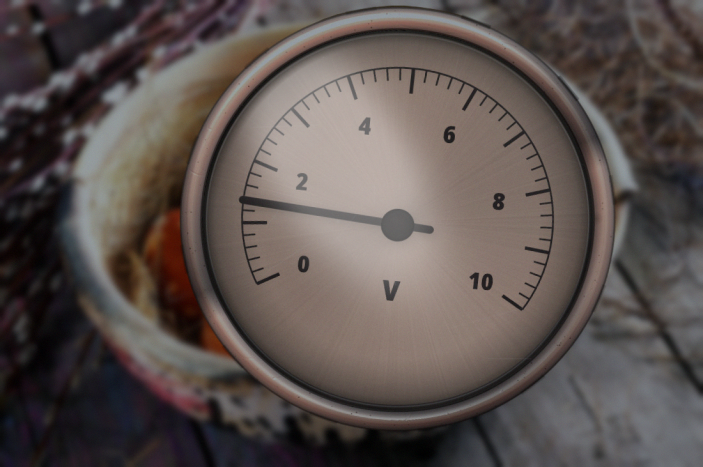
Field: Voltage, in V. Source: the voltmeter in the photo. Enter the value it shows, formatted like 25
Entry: 1.4
